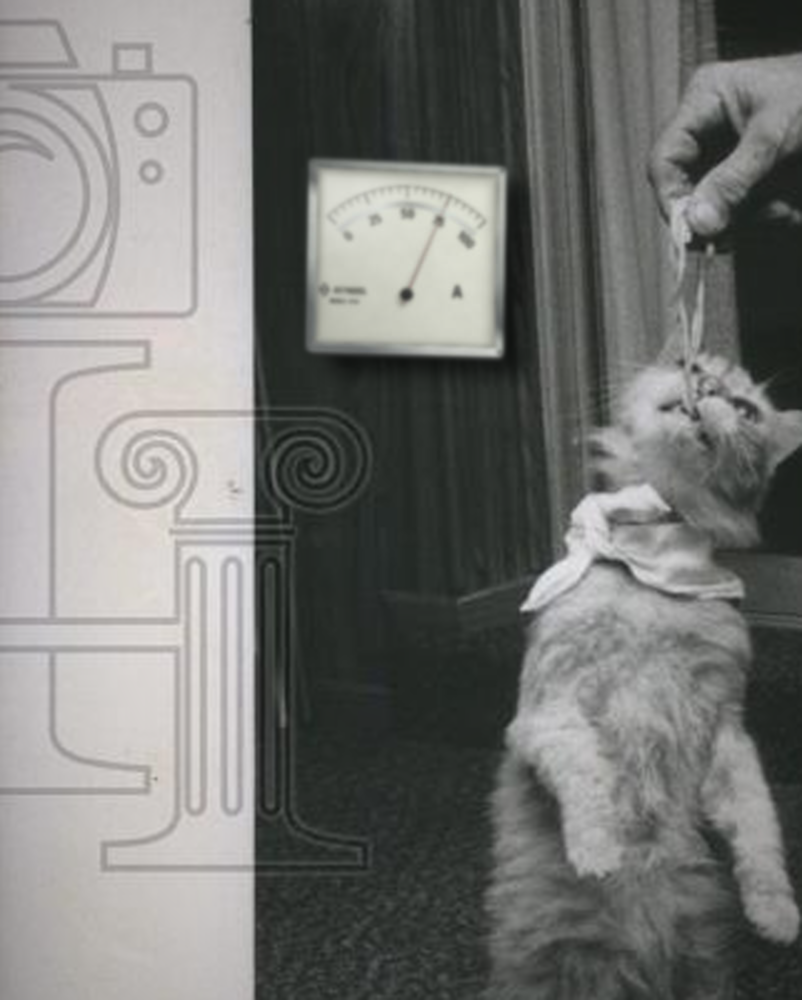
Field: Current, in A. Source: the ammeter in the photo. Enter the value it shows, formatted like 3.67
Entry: 75
